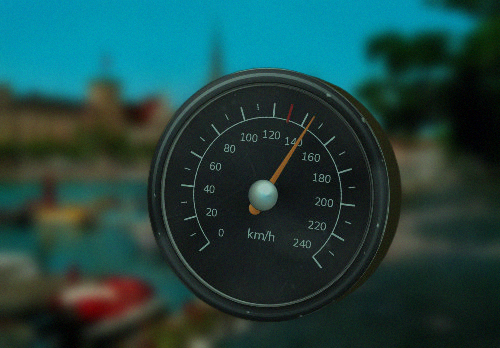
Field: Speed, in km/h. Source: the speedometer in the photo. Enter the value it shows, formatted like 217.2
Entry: 145
